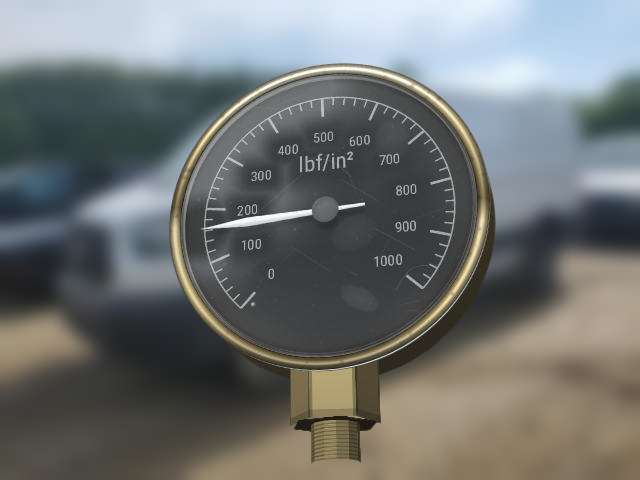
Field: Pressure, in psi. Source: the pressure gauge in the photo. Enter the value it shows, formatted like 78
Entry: 160
